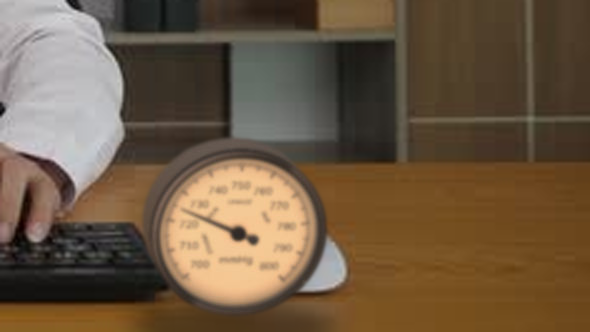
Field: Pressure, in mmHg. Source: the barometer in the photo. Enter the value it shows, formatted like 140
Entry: 725
